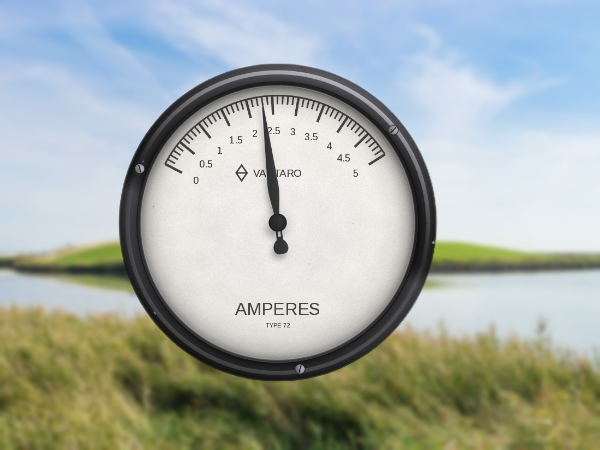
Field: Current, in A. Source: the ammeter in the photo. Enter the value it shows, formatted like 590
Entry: 2.3
